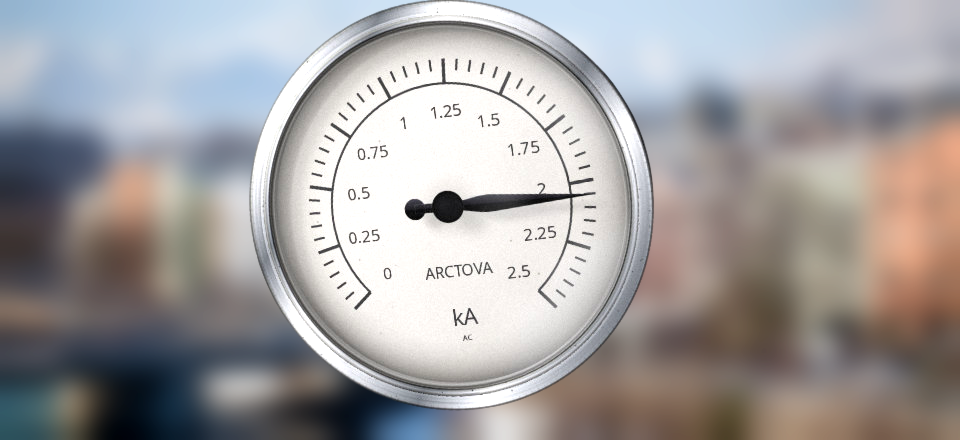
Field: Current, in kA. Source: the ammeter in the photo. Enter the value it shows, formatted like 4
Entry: 2.05
